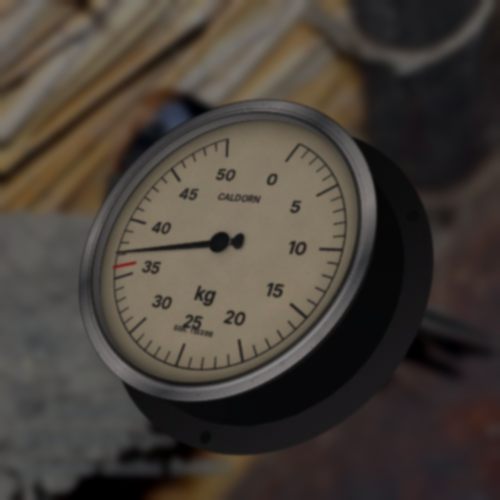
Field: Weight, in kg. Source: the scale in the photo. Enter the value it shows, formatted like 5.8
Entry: 37
